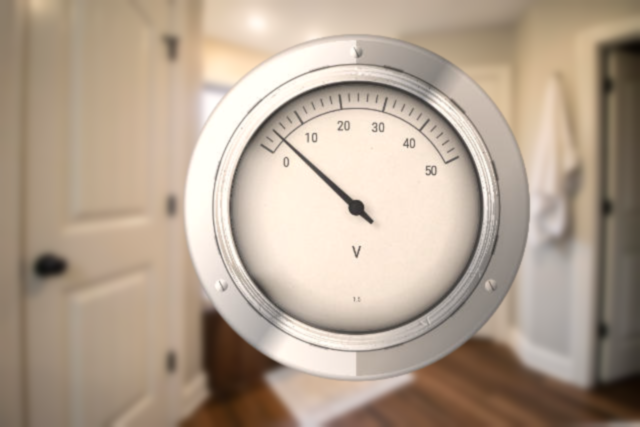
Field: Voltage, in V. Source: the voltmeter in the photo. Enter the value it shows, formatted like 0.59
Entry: 4
